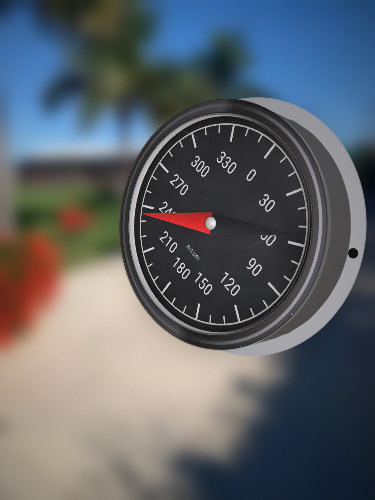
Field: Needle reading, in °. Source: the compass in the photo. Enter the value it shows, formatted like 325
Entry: 235
